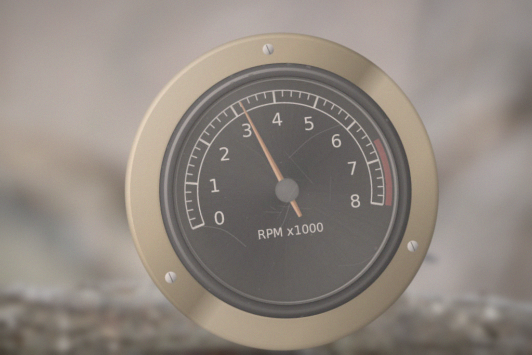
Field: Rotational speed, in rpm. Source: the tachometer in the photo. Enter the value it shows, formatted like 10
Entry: 3200
